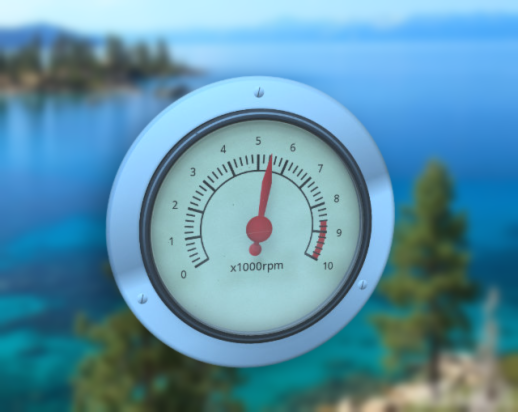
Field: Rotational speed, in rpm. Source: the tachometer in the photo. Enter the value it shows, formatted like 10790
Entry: 5400
